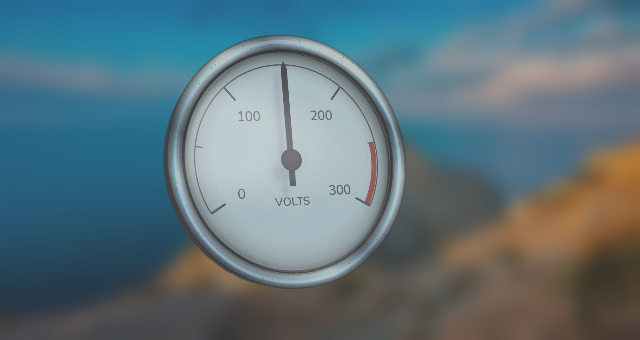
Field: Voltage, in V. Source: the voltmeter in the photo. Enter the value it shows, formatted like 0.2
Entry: 150
